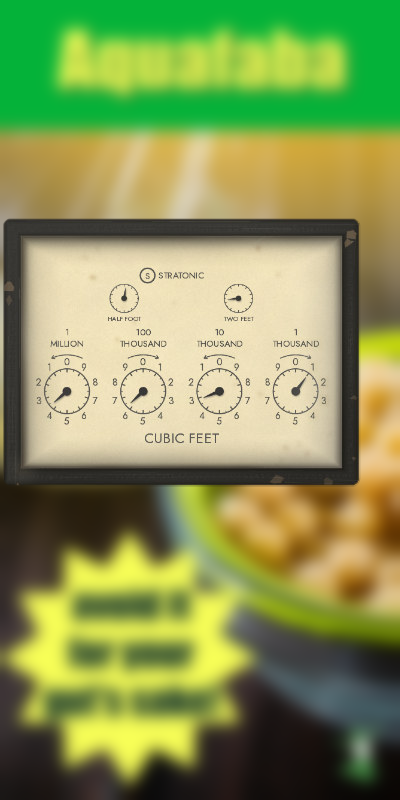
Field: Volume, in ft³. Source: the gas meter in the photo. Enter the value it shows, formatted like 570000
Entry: 363100
